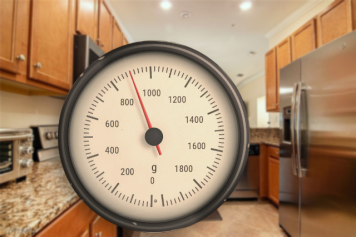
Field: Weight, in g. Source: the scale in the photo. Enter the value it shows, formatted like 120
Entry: 900
